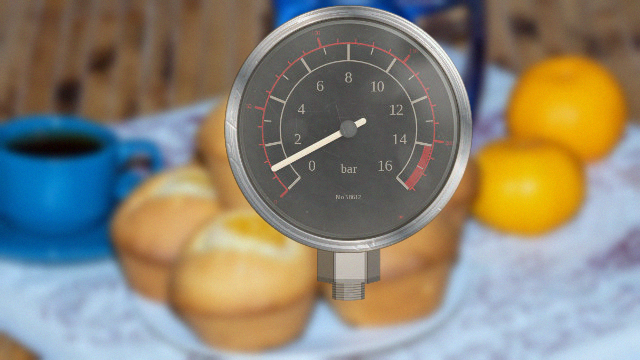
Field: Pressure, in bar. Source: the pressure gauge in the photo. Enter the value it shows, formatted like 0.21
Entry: 1
